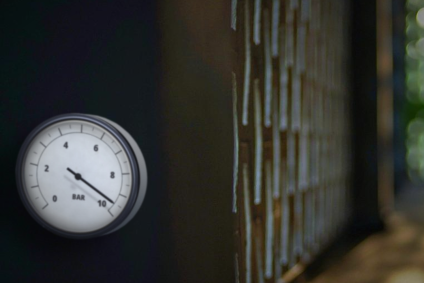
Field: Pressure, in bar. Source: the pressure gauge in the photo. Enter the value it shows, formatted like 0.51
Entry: 9.5
